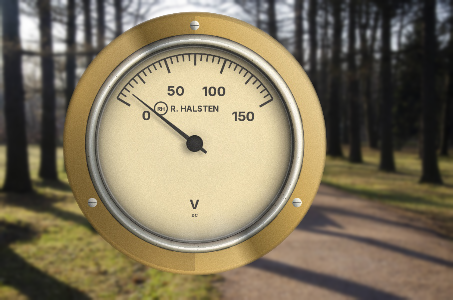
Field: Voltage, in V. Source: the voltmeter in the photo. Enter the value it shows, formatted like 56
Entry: 10
